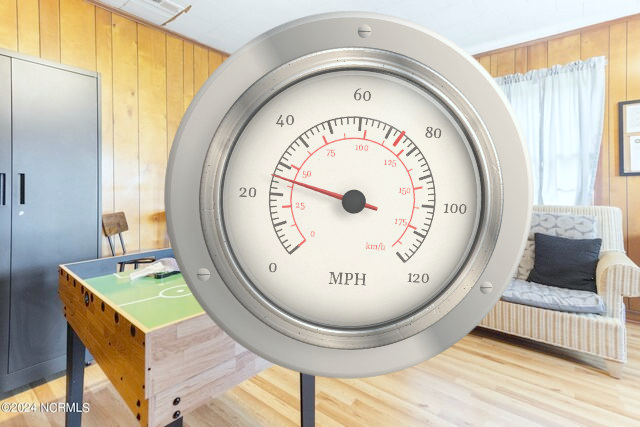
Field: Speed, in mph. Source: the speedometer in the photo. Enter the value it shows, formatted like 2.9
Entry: 26
